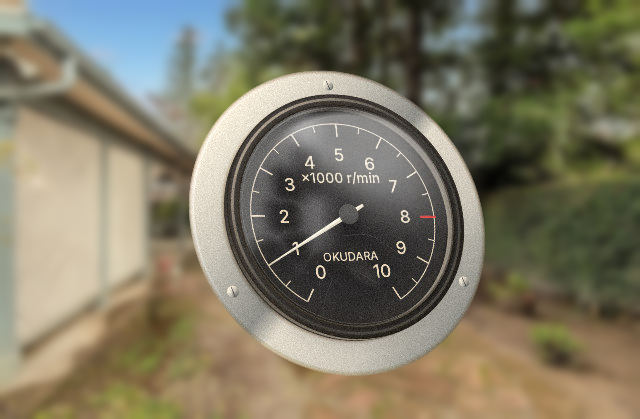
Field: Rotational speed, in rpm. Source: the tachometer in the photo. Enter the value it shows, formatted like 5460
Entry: 1000
